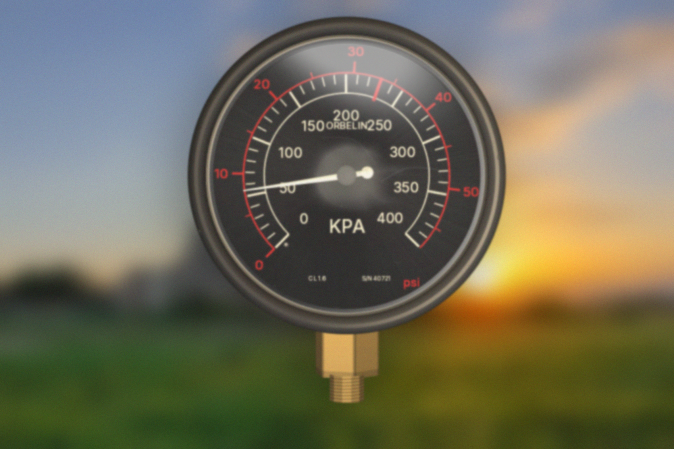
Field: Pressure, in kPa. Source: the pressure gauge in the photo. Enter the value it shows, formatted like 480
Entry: 55
